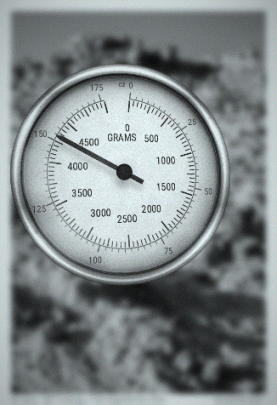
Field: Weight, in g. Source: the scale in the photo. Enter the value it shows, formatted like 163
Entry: 4300
